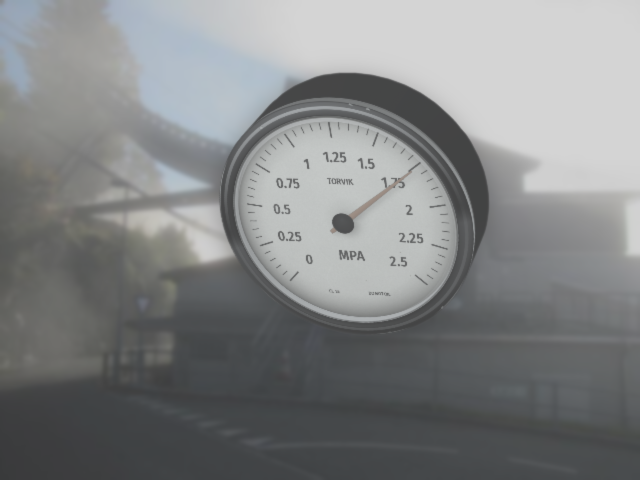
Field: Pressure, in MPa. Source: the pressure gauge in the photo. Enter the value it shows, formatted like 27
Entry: 1.75
